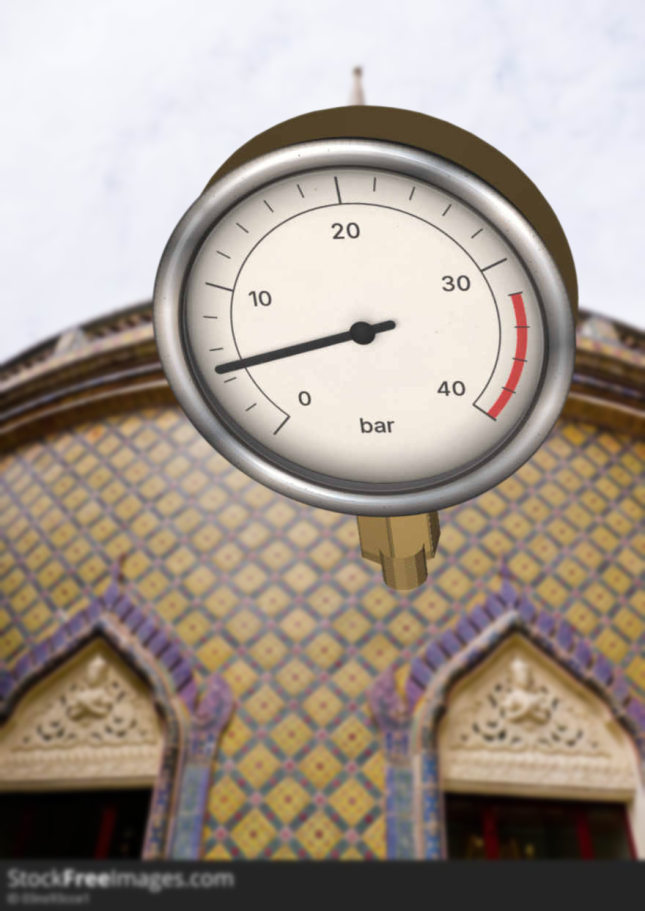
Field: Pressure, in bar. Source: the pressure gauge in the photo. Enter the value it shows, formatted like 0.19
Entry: 5
